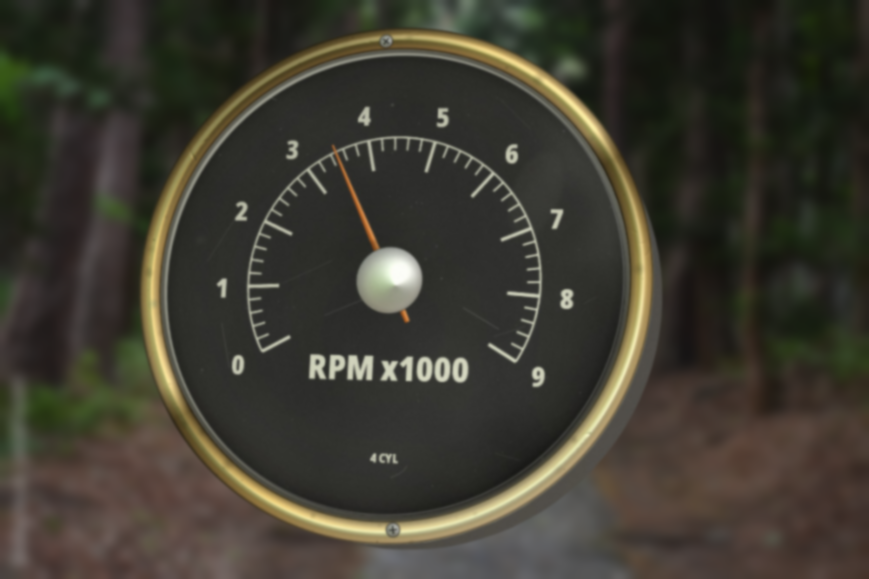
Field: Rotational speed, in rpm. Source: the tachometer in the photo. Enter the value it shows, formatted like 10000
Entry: 3500
